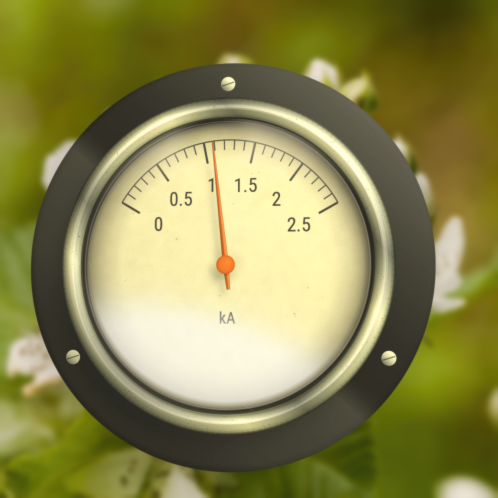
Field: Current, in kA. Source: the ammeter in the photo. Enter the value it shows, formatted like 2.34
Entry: 1.1
